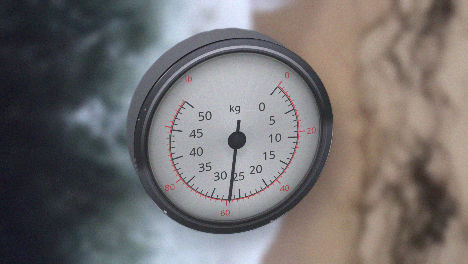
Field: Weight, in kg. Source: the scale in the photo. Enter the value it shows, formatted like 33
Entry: 27
